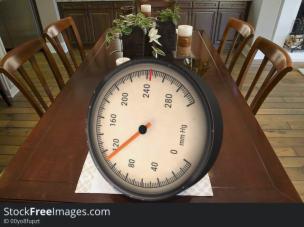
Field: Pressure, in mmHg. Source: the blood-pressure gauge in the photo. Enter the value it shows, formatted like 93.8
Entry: 110
